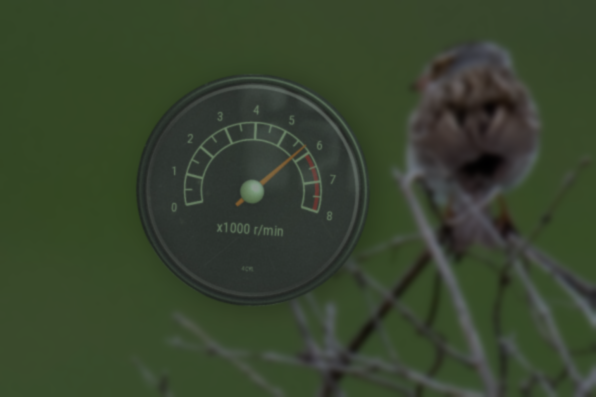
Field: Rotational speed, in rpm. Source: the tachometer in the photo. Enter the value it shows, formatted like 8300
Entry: 5750
